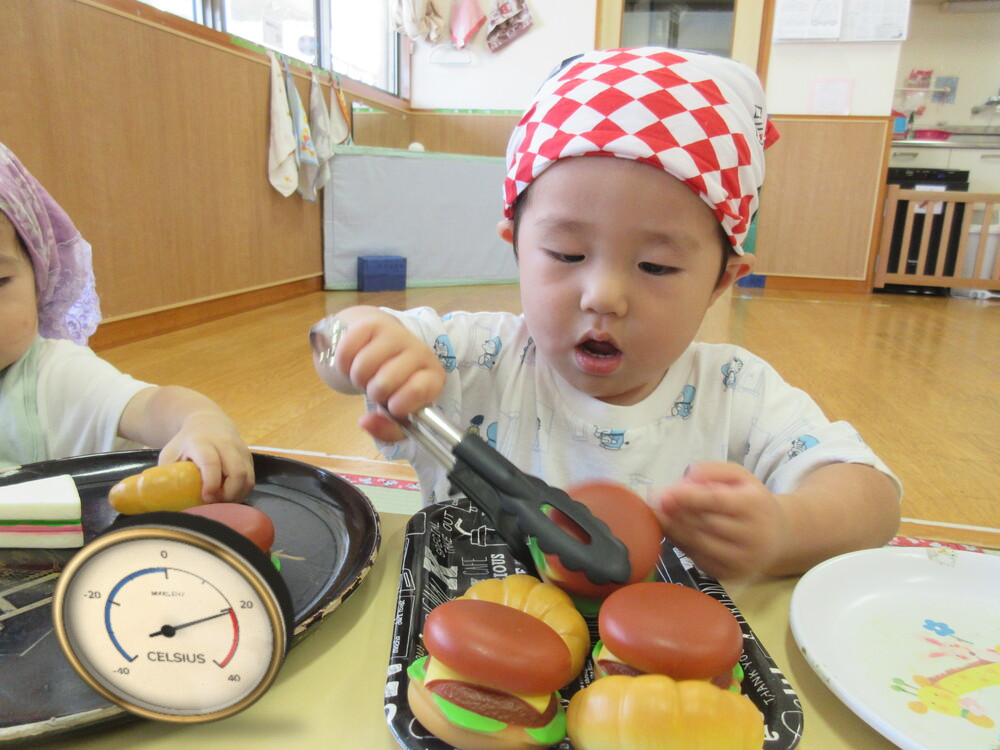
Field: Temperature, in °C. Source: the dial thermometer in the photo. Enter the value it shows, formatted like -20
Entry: 20
